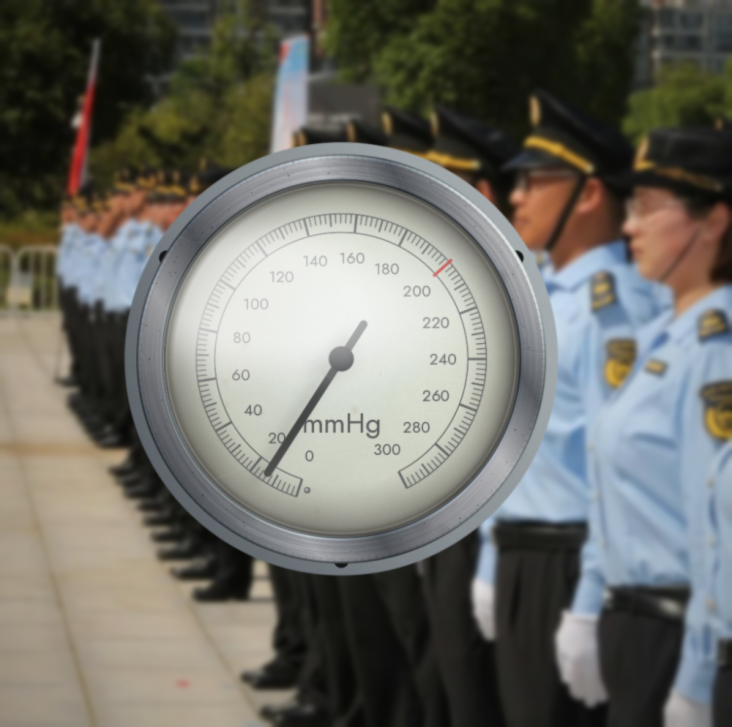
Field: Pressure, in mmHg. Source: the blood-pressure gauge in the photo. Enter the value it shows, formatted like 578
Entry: 14
